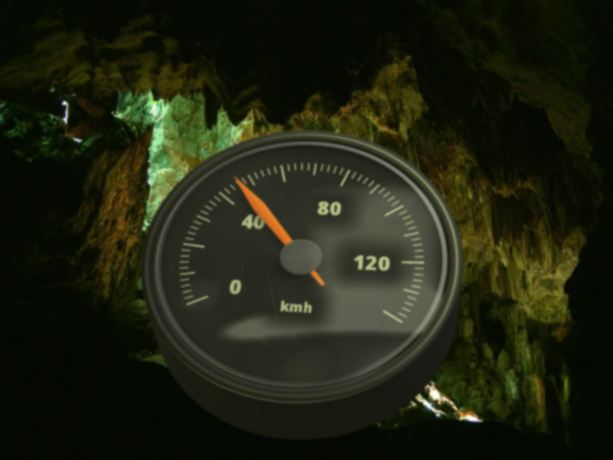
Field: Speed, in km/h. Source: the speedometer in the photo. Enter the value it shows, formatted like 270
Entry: 46
